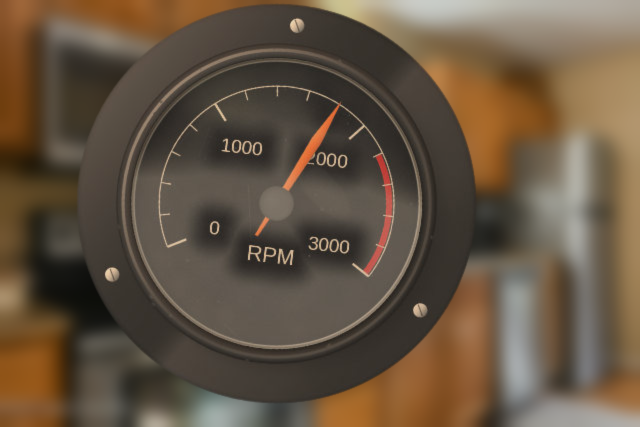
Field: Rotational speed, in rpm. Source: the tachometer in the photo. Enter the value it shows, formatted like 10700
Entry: 1800
